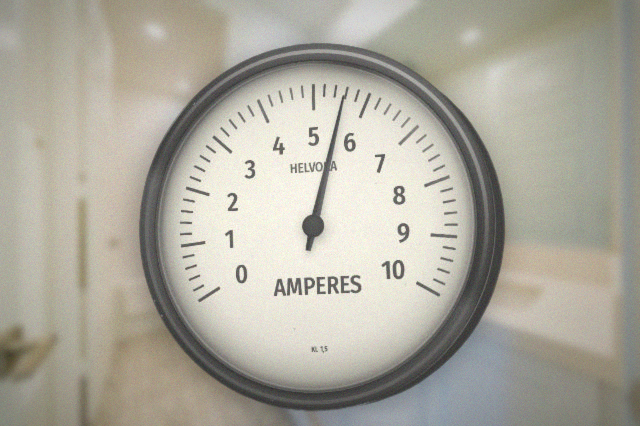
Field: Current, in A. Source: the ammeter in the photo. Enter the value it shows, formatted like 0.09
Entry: 5.6
